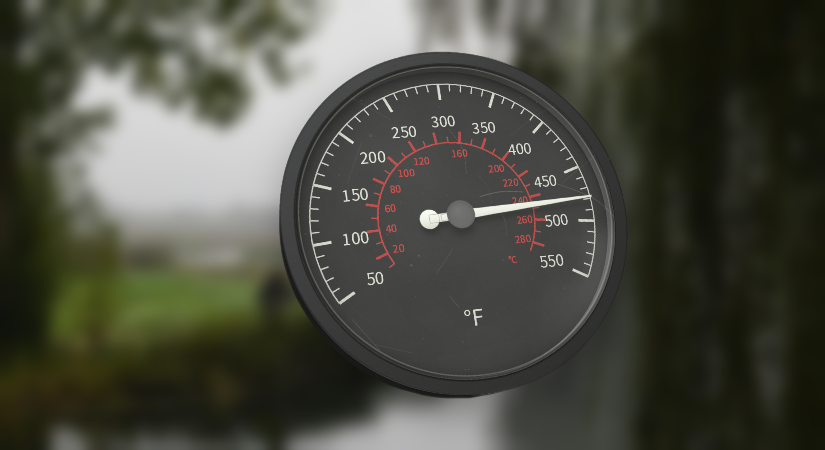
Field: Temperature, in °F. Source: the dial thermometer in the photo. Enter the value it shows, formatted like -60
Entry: 480
